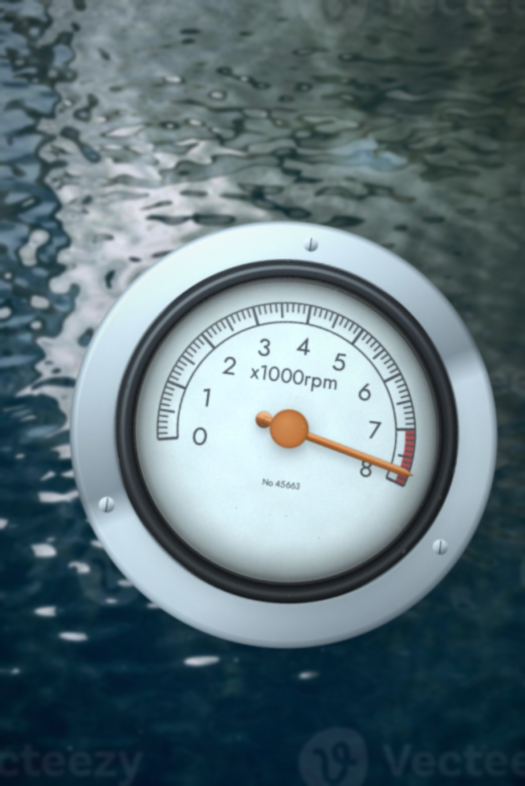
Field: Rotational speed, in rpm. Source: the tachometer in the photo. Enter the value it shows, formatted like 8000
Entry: 7800
